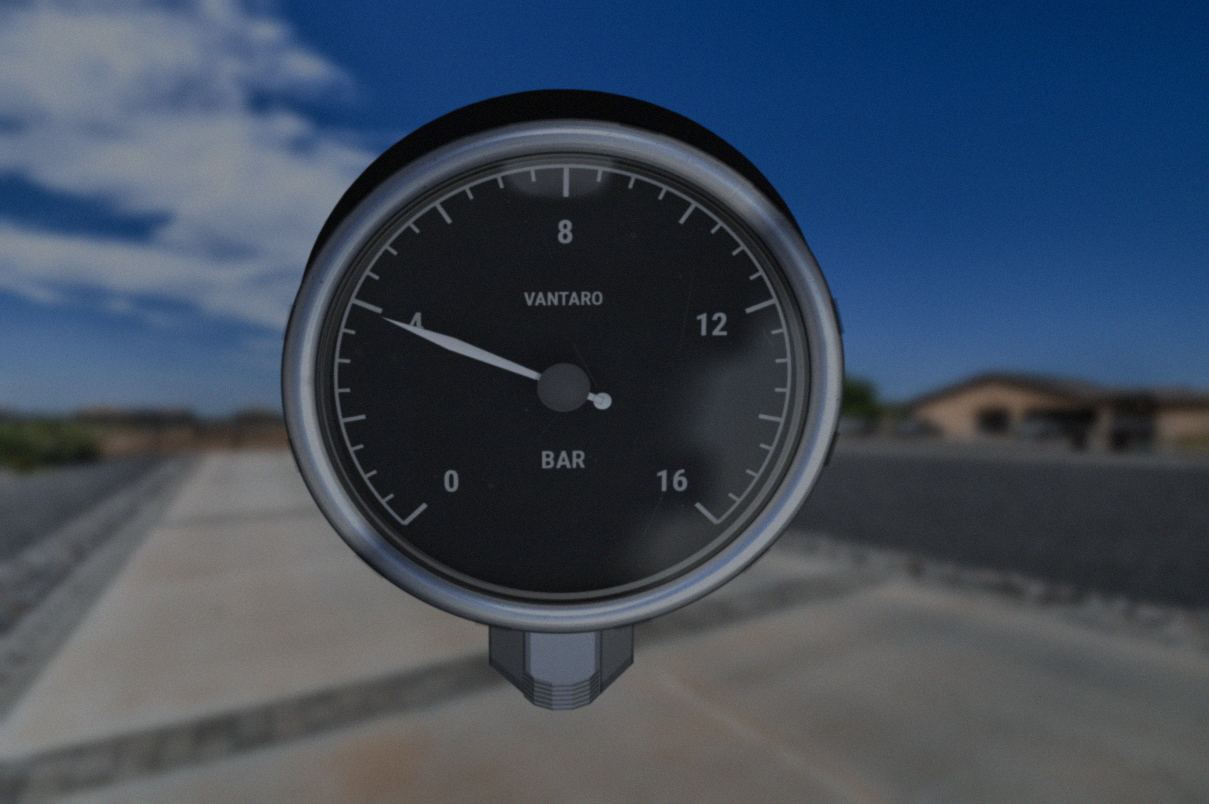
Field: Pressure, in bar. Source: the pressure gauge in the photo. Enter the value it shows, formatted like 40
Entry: 4
